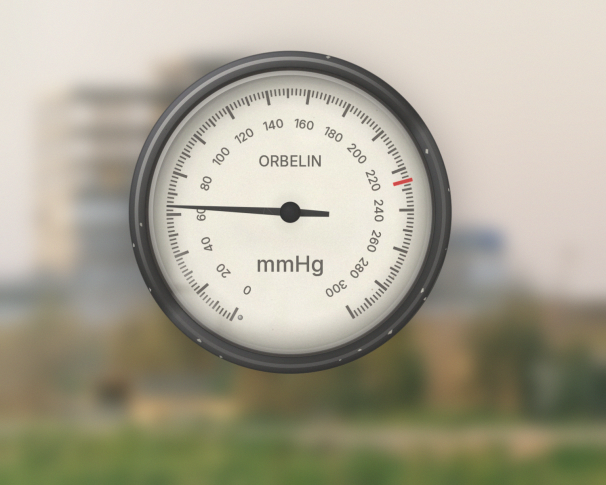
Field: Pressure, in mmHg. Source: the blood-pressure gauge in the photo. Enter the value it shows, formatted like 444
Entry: 64
